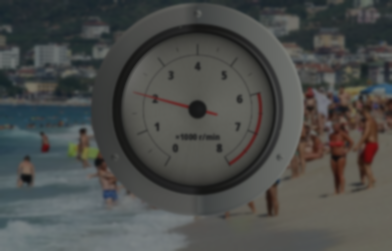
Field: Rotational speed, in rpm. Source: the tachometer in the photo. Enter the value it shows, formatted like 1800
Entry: 2000
